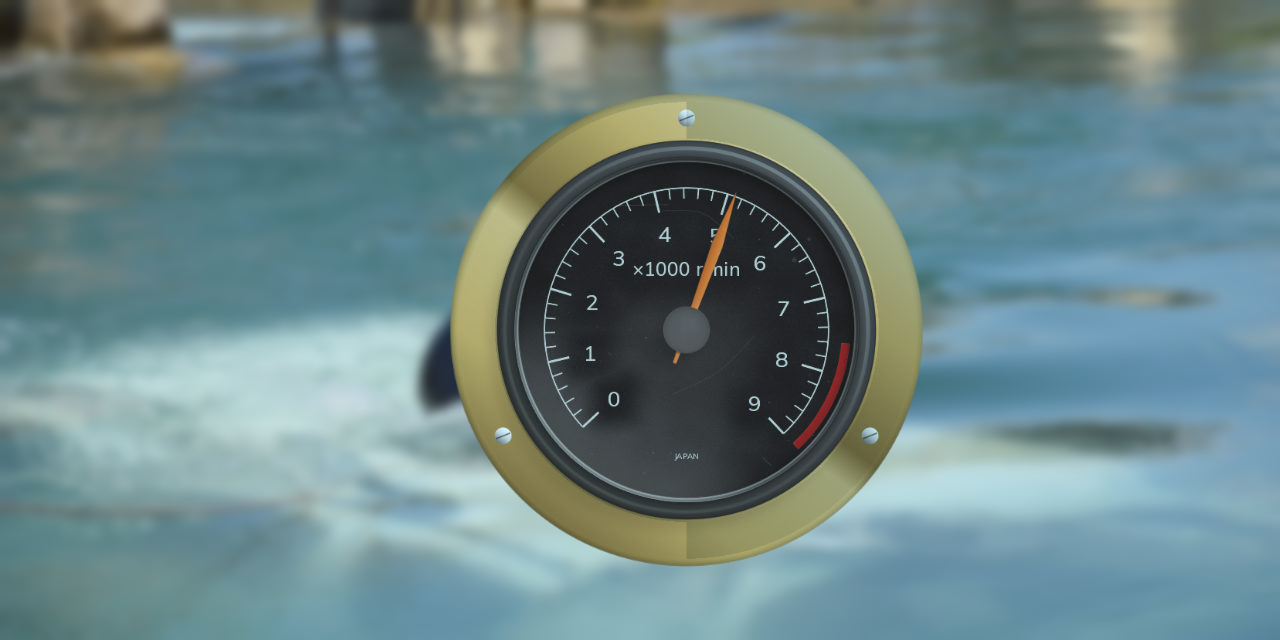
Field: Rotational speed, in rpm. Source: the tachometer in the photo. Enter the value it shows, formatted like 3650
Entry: 5100
